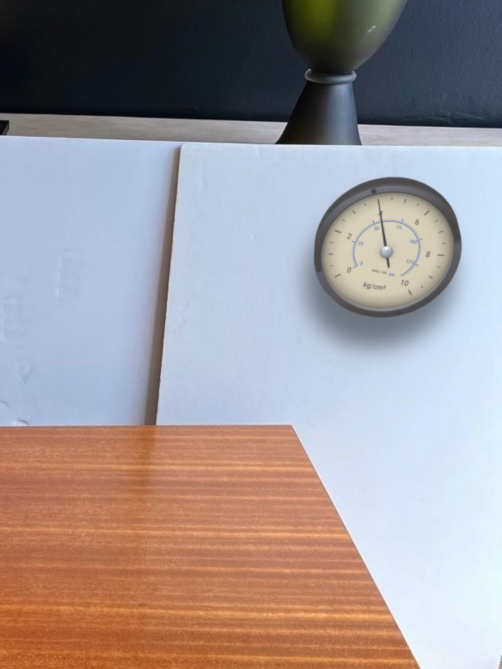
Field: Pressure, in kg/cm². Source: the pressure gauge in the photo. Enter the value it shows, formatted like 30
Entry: 4
